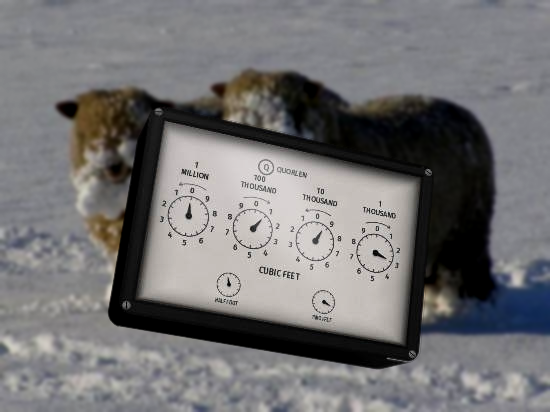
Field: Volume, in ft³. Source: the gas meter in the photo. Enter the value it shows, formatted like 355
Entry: 9300
